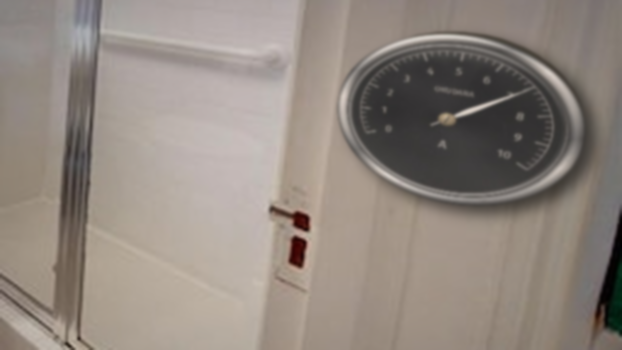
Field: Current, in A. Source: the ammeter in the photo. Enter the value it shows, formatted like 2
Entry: 7
